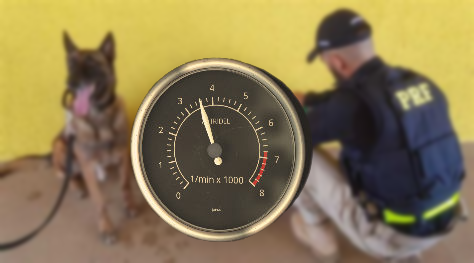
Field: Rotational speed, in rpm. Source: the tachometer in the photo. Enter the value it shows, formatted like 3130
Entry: 3600
